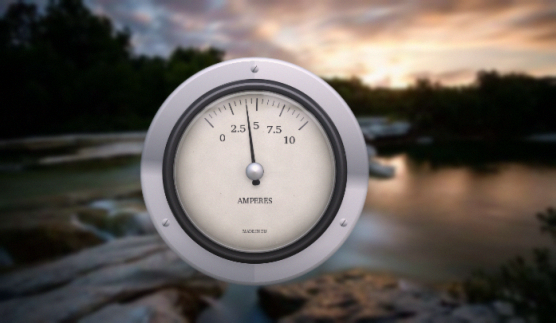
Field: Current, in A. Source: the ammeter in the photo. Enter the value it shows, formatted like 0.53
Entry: 4
